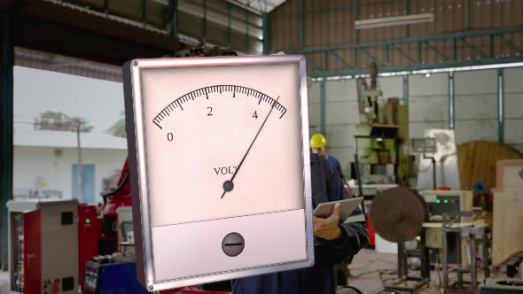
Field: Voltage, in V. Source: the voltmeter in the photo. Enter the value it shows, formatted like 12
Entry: 4.5
